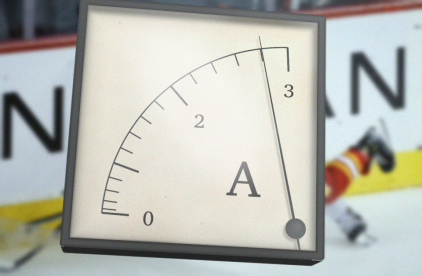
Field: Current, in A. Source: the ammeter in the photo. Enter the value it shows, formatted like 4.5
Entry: 2.8
